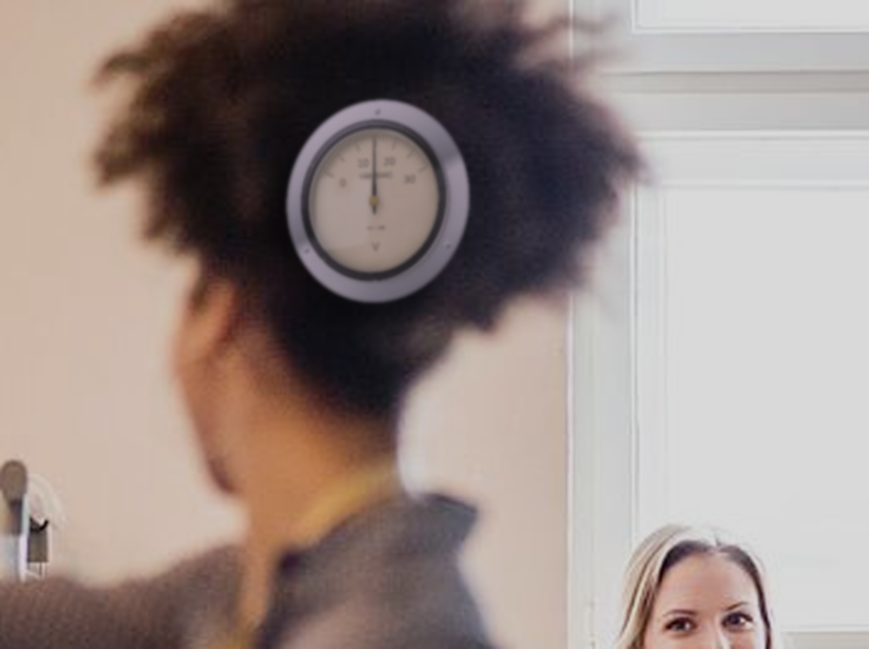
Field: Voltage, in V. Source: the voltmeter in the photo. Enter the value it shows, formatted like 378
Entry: 15
